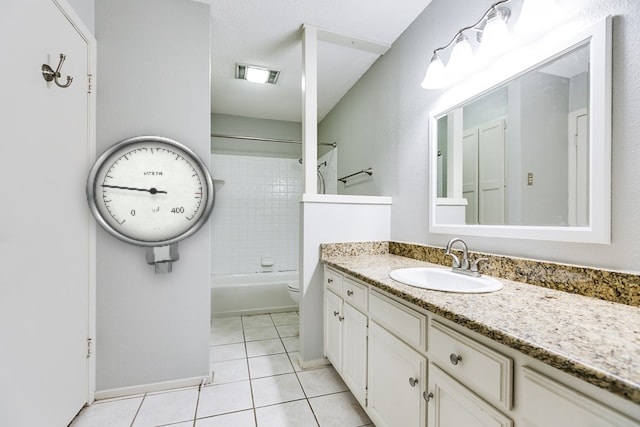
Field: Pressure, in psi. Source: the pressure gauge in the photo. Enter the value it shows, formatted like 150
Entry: 80
